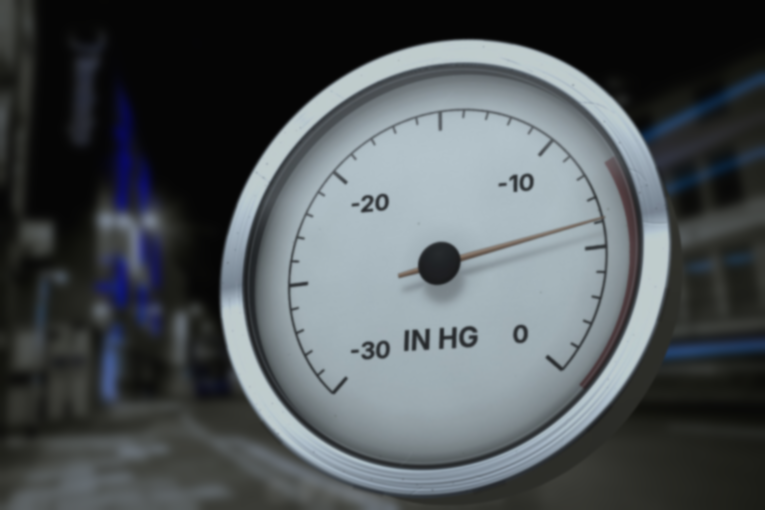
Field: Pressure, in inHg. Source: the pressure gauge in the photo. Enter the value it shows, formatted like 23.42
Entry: -6
